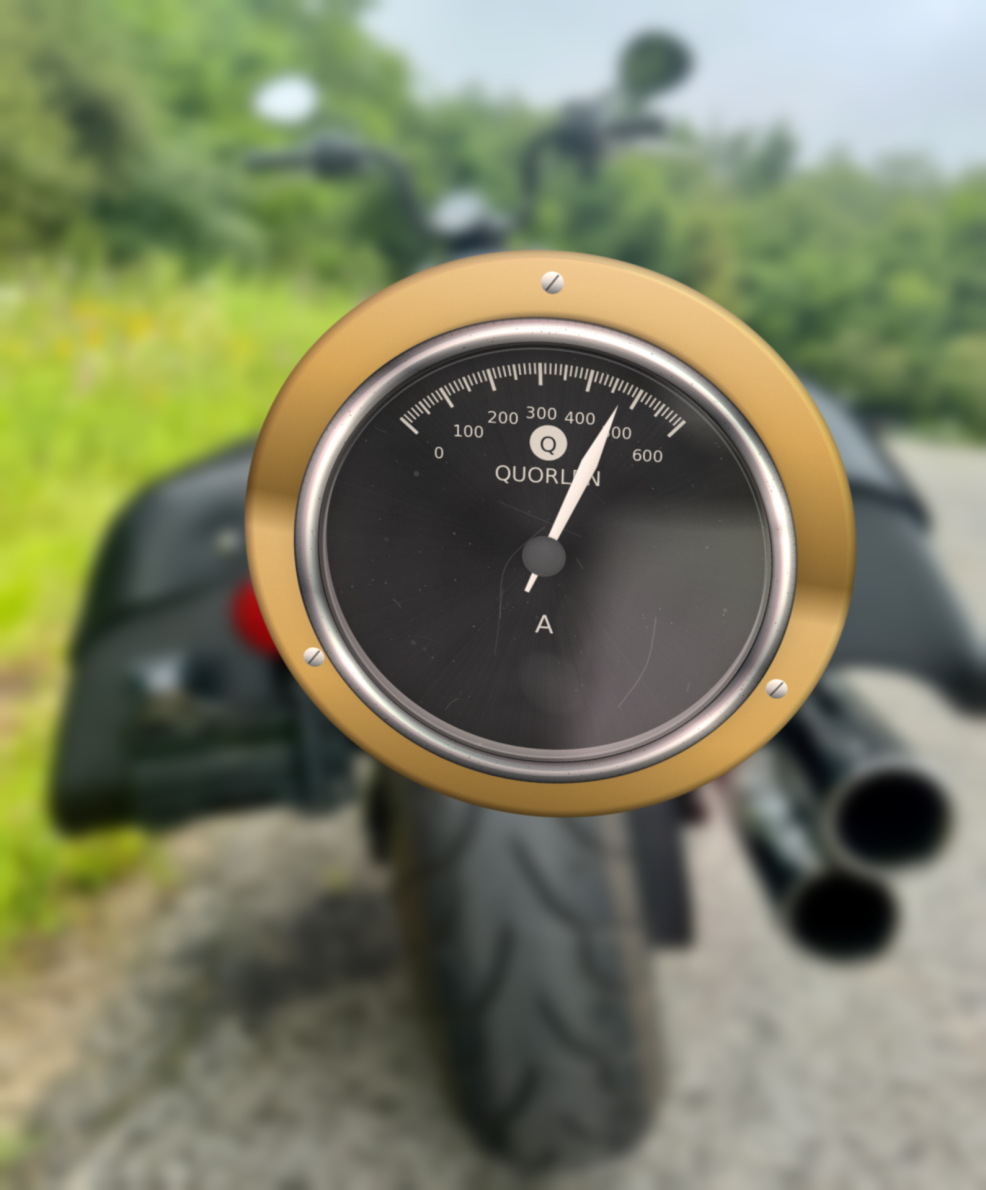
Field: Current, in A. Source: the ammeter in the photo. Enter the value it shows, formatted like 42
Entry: 470
